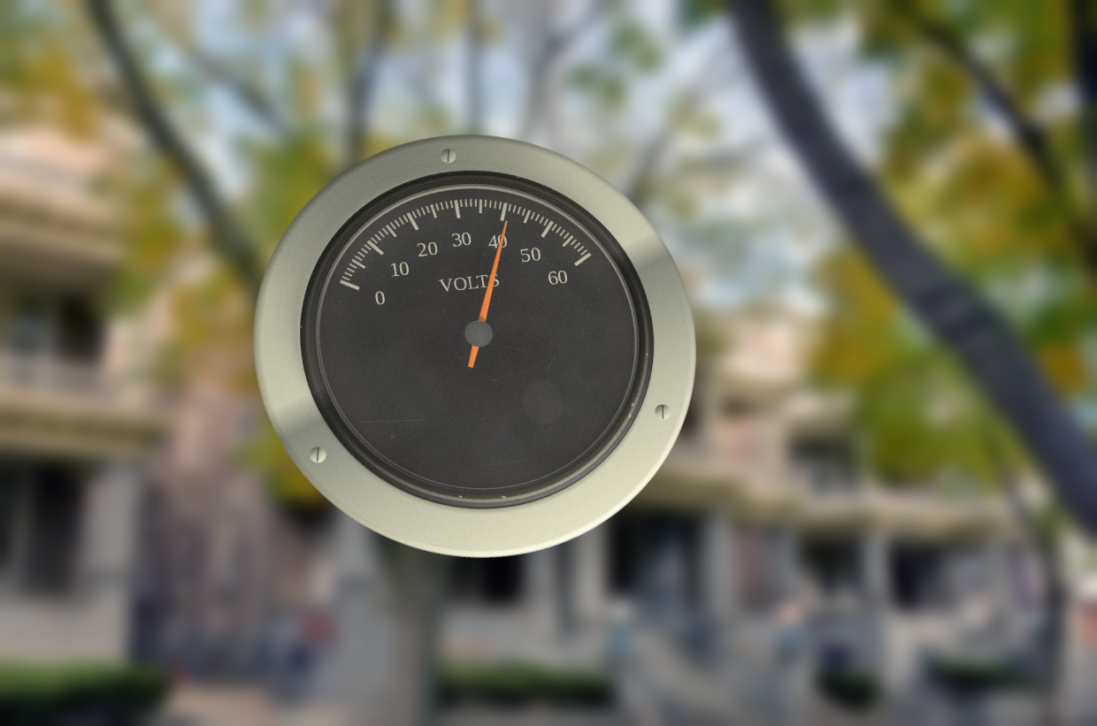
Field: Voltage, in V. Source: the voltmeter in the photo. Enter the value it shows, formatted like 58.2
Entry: 41
